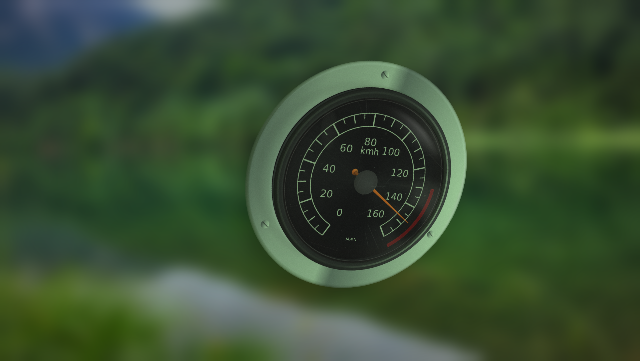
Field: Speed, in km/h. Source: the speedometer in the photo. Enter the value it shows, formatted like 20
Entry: 147.5
